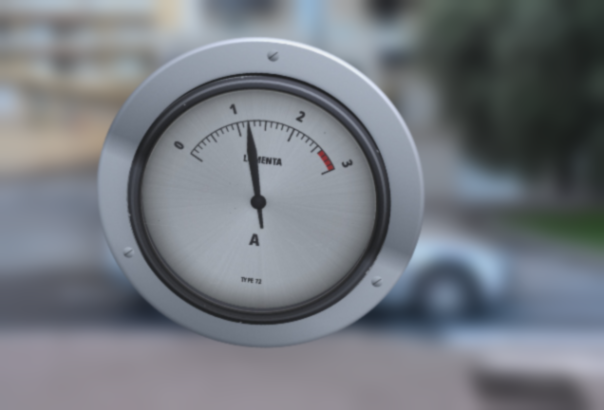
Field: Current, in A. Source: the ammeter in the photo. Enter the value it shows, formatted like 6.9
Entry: 1.2
